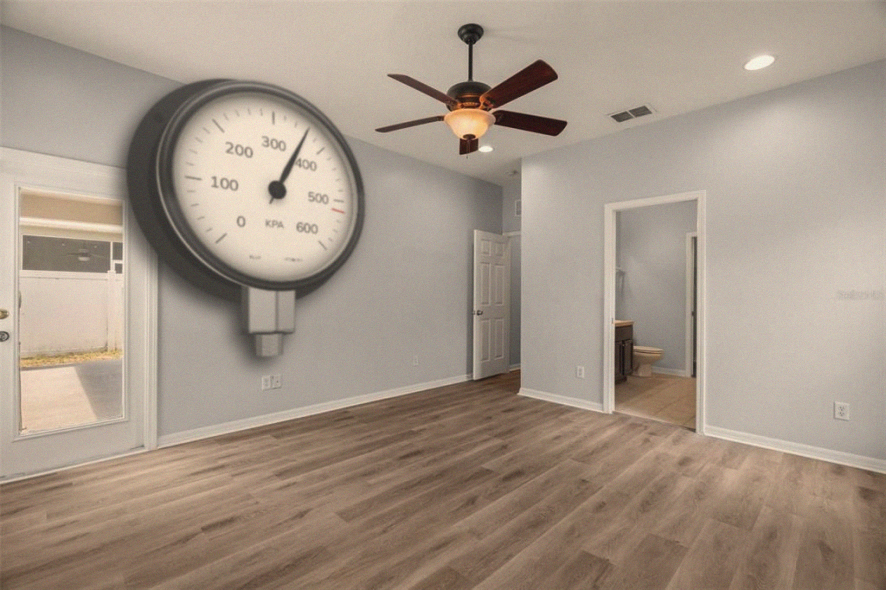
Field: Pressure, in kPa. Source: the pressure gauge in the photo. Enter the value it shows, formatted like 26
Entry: 360
